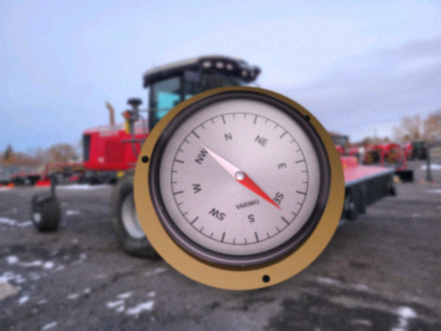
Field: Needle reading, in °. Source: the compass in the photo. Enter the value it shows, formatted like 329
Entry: 145
